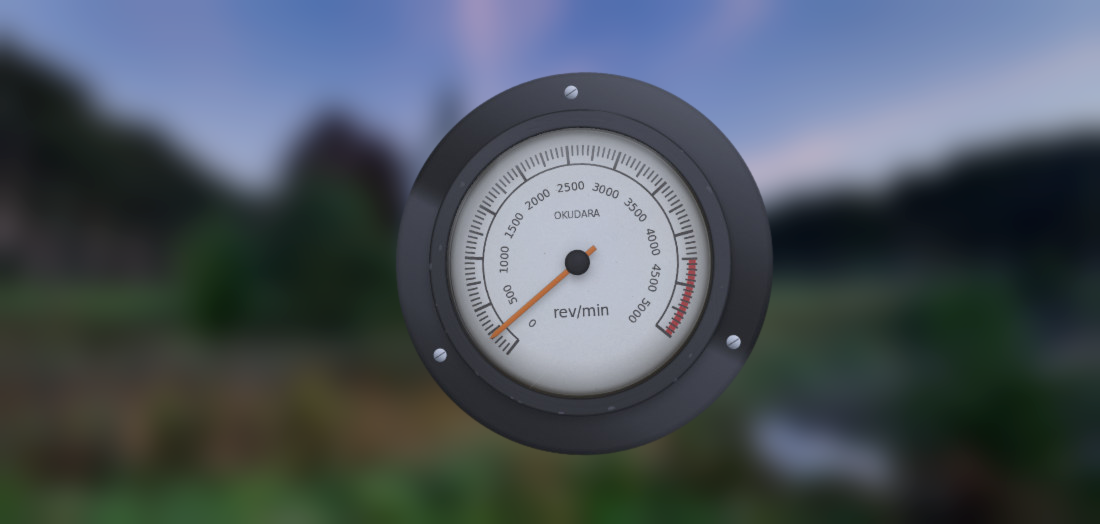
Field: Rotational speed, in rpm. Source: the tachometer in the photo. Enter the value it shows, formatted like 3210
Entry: 200
